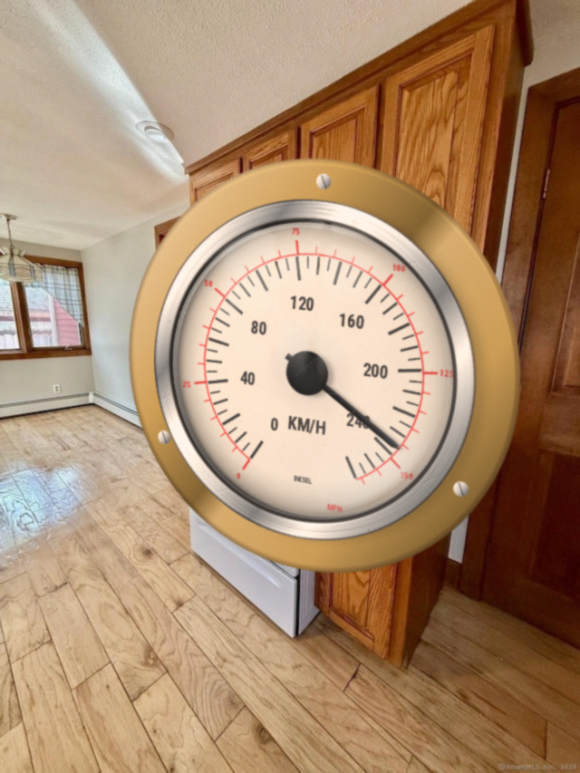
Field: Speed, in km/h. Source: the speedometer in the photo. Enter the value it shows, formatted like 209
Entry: 235
